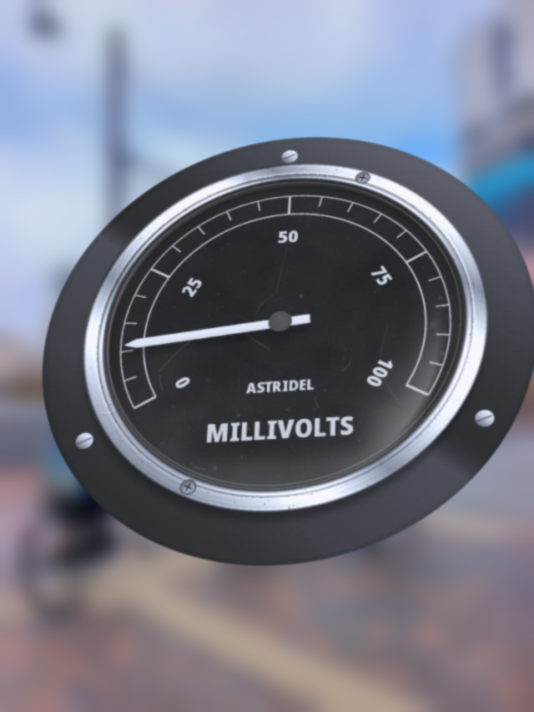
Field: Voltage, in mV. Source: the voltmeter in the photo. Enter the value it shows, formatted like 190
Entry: 10
